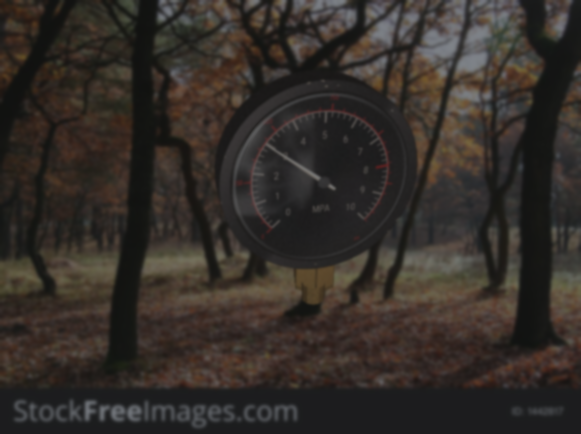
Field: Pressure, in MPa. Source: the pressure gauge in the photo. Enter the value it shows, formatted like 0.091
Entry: 3
